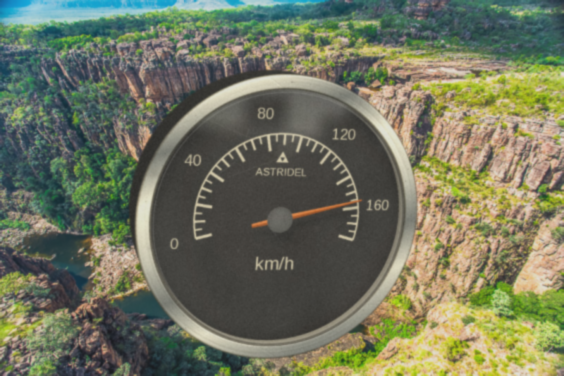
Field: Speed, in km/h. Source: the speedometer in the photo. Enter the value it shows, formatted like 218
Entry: 155
